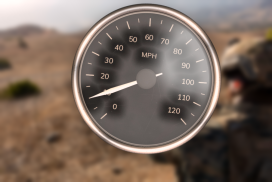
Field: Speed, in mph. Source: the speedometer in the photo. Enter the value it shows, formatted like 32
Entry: 10
